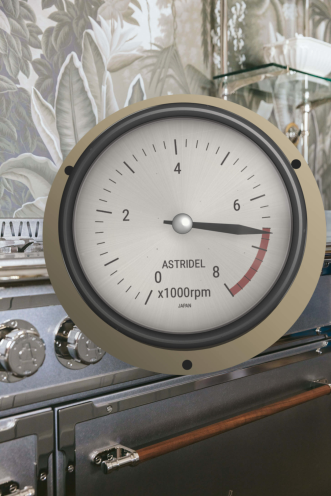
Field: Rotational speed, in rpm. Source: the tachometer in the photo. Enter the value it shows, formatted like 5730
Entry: 6700
